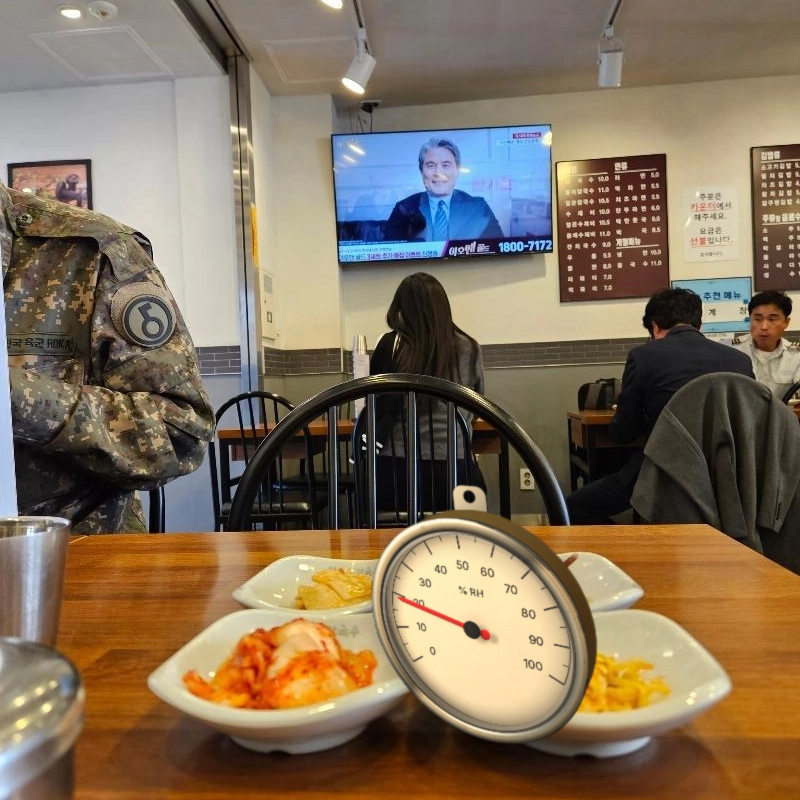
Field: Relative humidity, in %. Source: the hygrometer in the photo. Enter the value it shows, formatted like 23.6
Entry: 20
